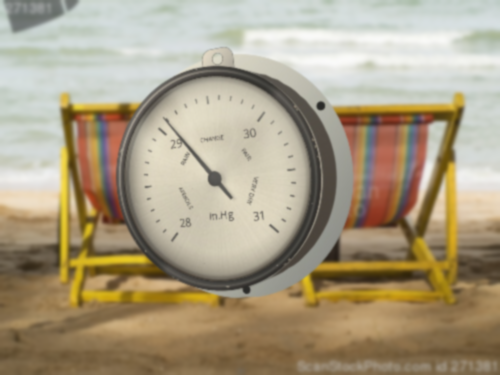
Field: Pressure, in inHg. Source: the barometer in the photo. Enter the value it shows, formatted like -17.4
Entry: 29.1
